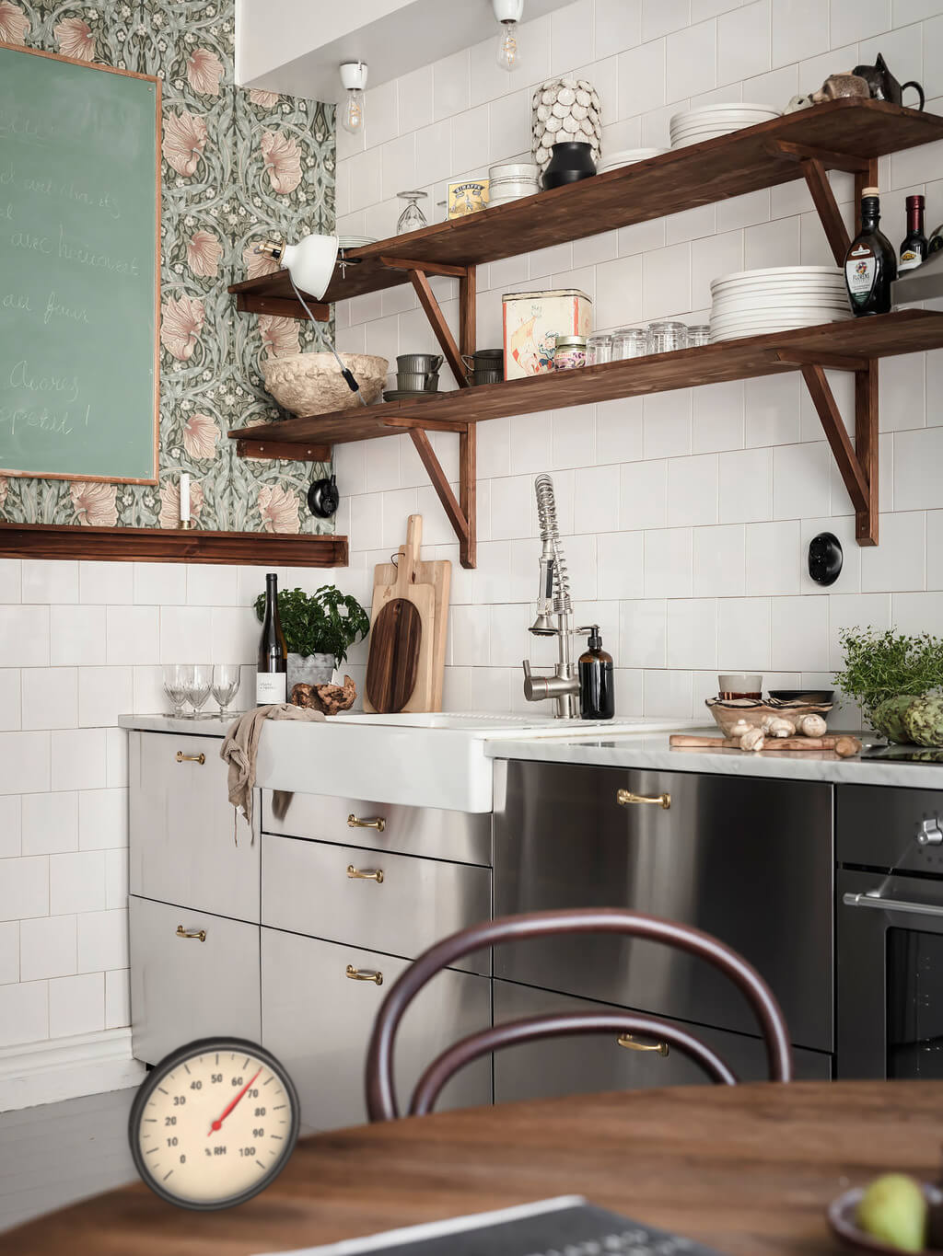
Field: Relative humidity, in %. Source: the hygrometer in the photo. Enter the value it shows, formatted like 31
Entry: 65
